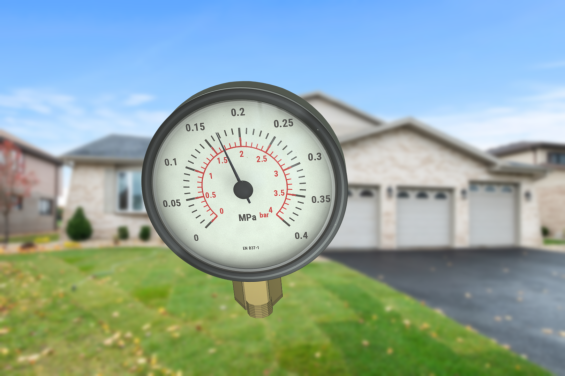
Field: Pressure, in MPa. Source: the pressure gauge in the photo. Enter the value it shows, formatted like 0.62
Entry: 0.17
